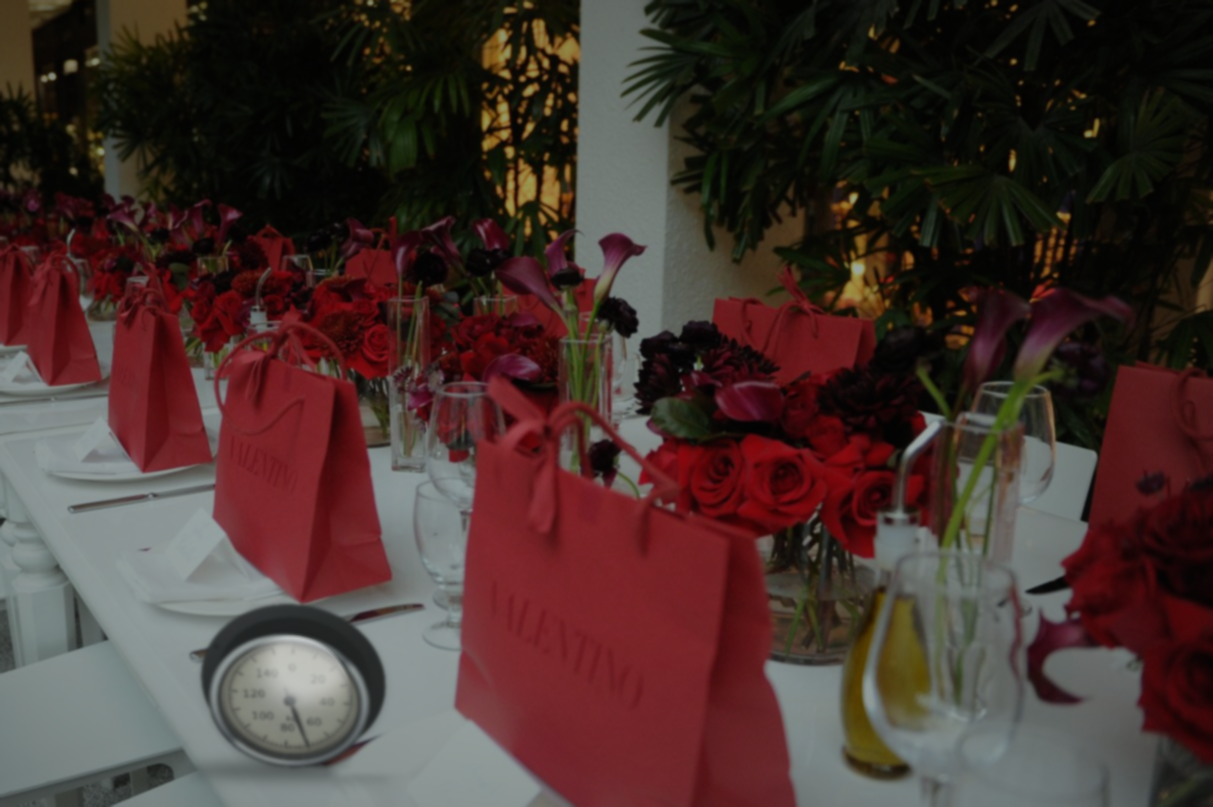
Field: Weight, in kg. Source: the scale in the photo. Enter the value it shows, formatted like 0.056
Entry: 70
